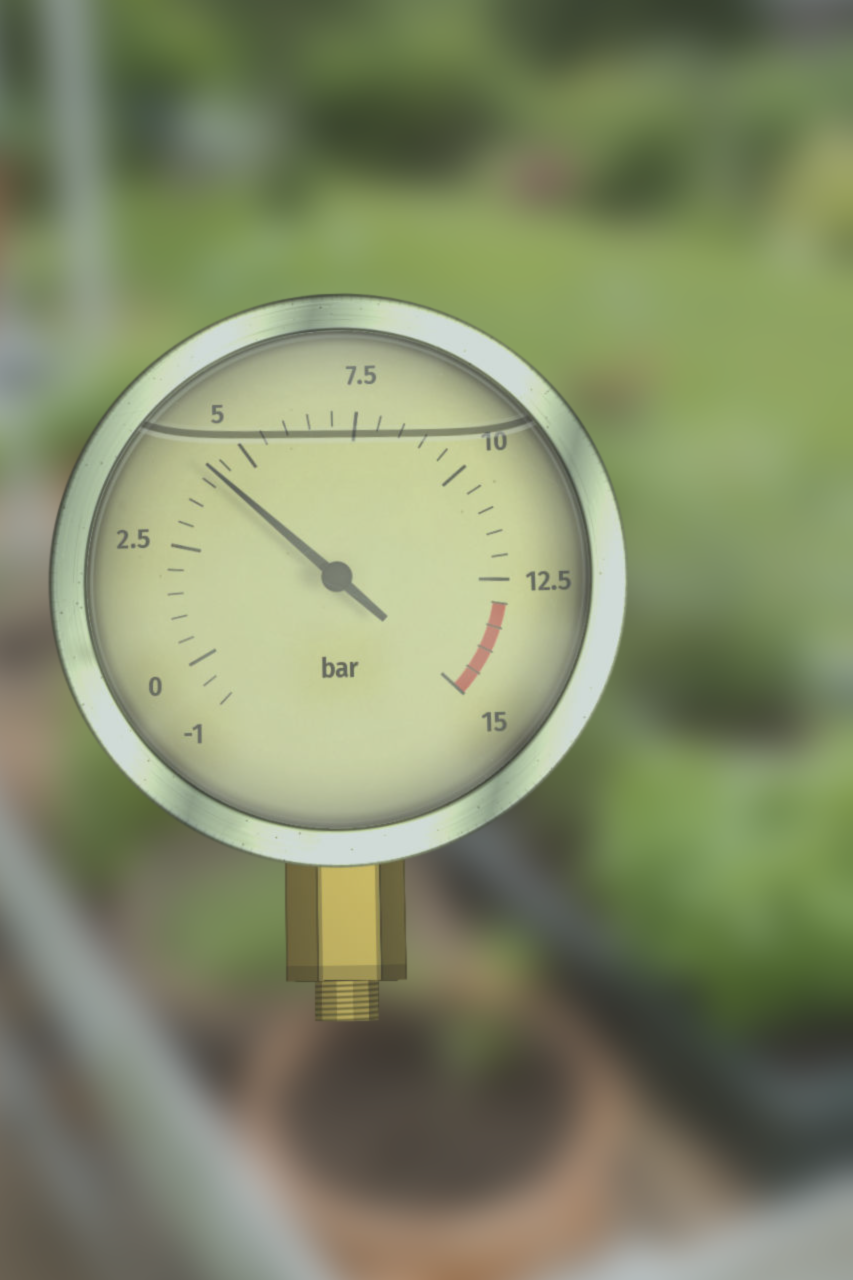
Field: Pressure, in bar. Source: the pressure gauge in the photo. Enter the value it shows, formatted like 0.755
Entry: 4.25
